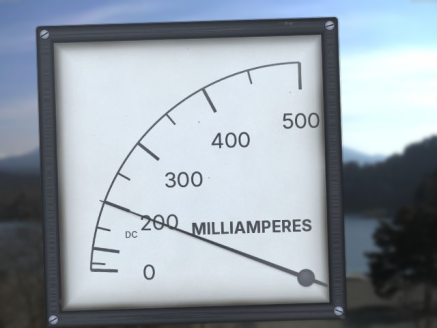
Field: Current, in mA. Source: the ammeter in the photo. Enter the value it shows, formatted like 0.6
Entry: 200
